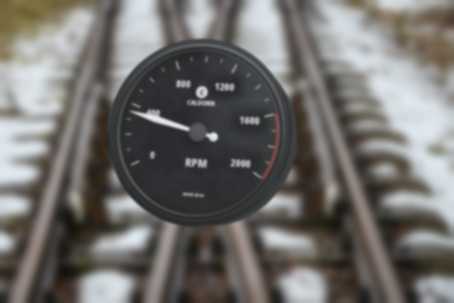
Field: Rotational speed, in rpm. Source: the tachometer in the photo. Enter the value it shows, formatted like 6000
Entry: 350
